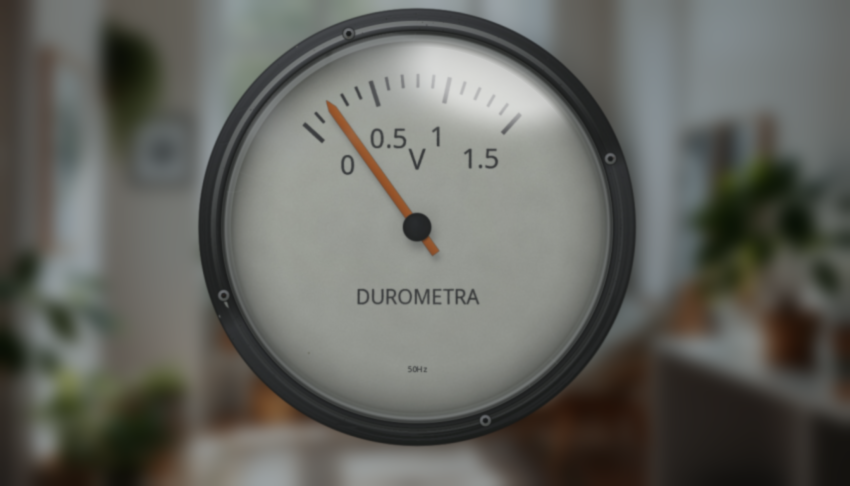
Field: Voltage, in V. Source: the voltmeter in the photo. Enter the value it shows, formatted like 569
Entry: 0.2
